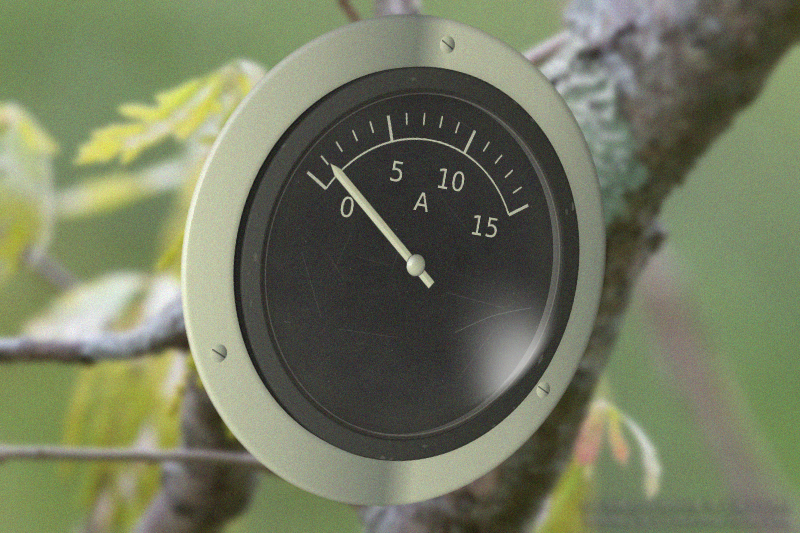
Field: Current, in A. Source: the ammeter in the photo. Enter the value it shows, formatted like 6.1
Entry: 1
